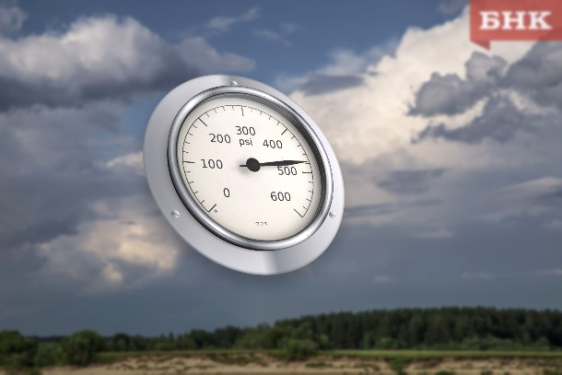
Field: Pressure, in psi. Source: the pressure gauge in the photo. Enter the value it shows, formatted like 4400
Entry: 480
